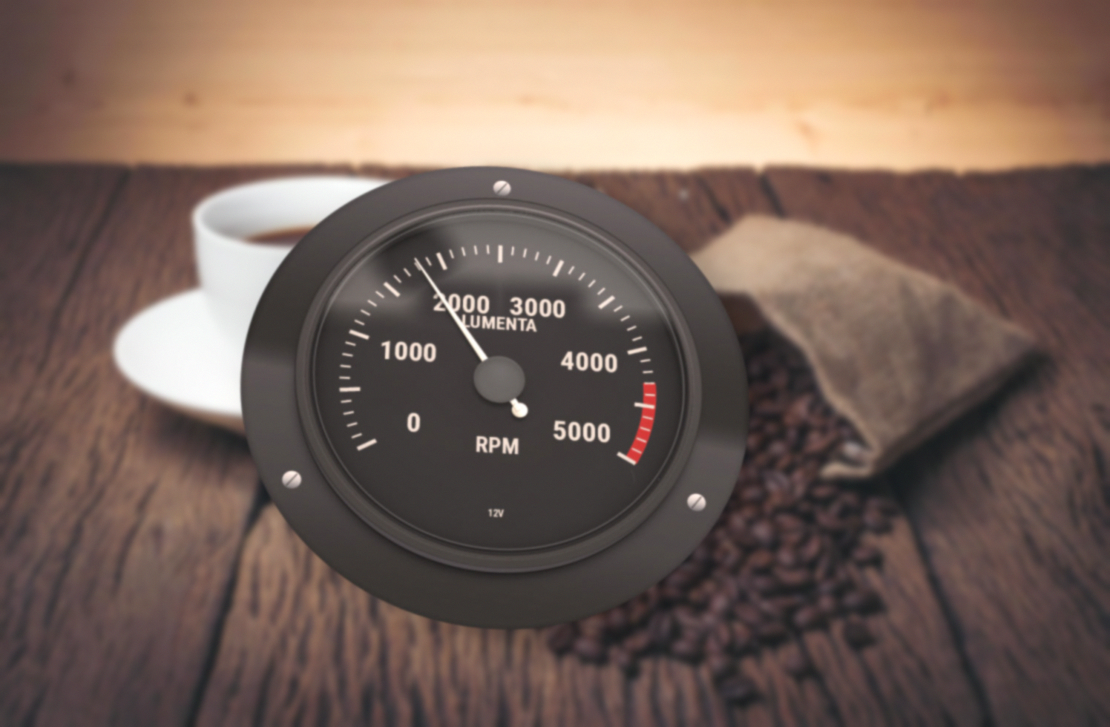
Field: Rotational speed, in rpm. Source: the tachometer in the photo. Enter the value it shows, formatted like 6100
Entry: 1800
